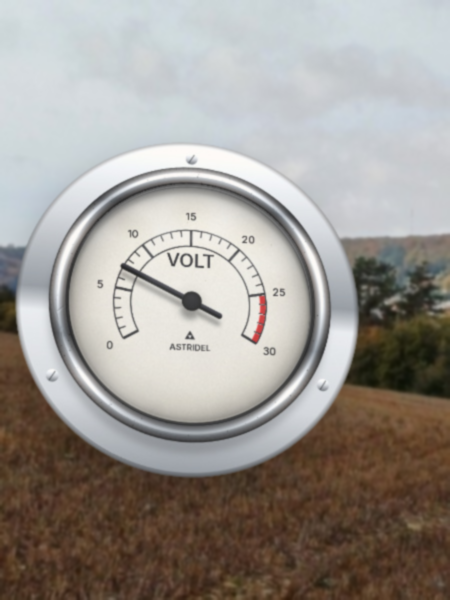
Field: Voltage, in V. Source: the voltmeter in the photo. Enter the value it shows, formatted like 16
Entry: 7
